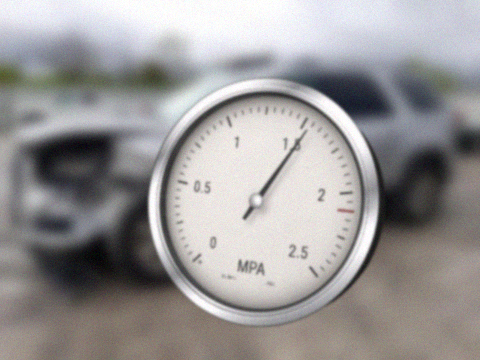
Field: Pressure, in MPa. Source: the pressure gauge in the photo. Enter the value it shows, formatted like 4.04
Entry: 1.55
